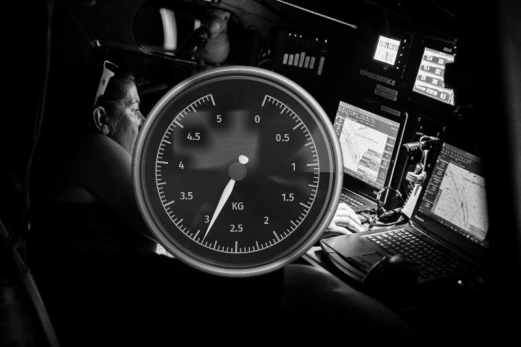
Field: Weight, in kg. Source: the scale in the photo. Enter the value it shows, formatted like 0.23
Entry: 2.9
